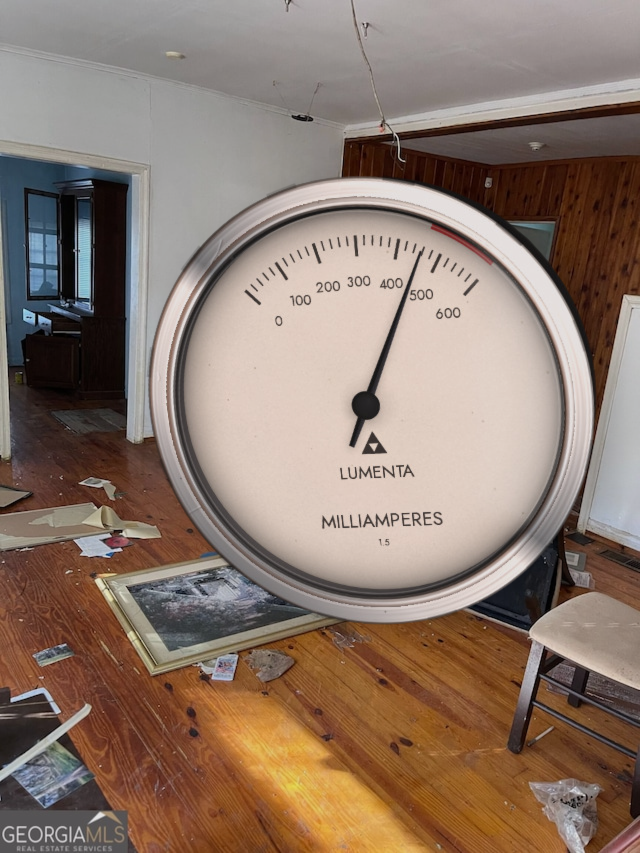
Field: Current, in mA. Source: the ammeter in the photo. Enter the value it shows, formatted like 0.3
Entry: 460
